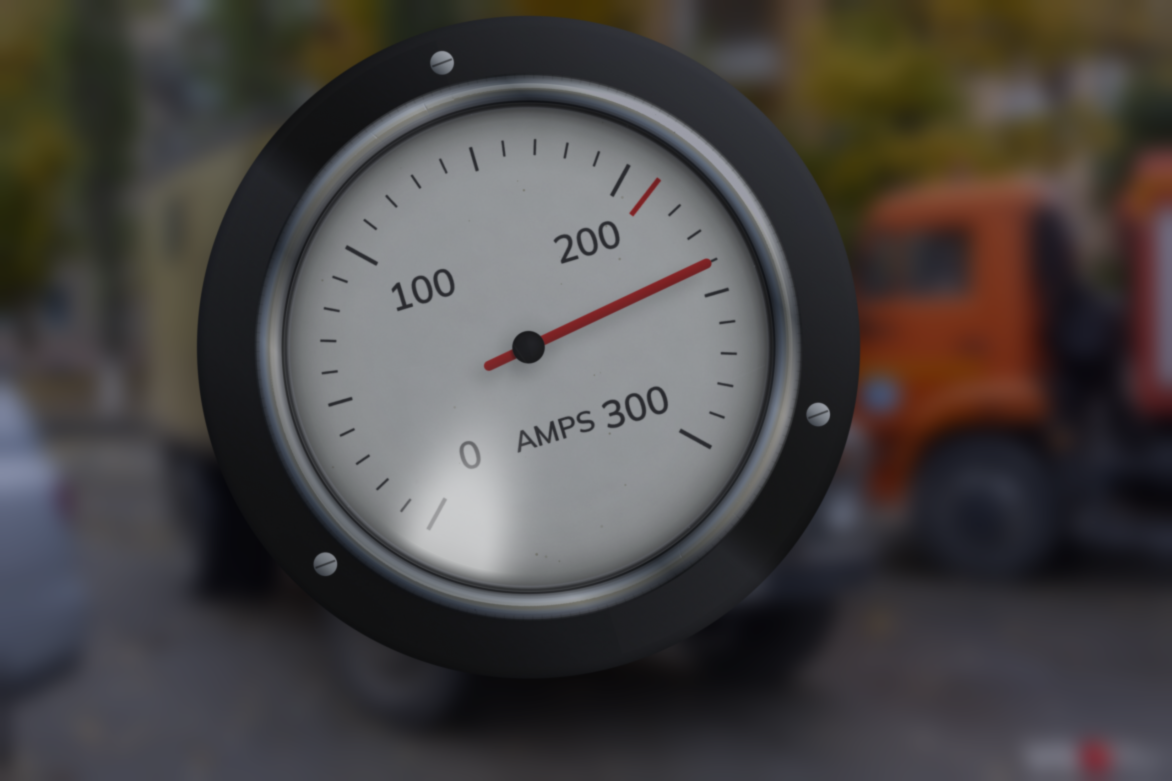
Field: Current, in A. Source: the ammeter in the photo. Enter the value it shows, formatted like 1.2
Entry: 240
